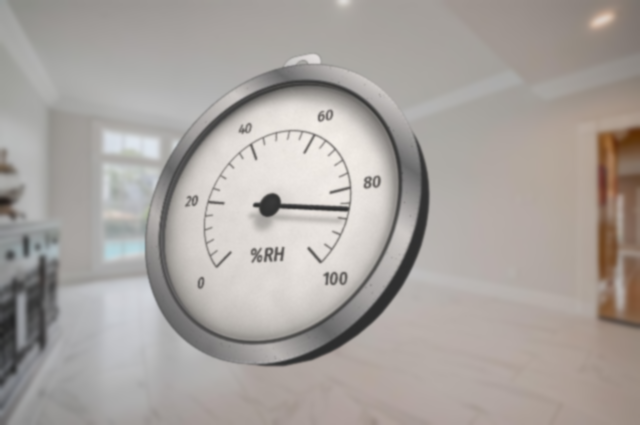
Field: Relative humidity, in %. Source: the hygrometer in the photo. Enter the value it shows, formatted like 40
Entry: 86
